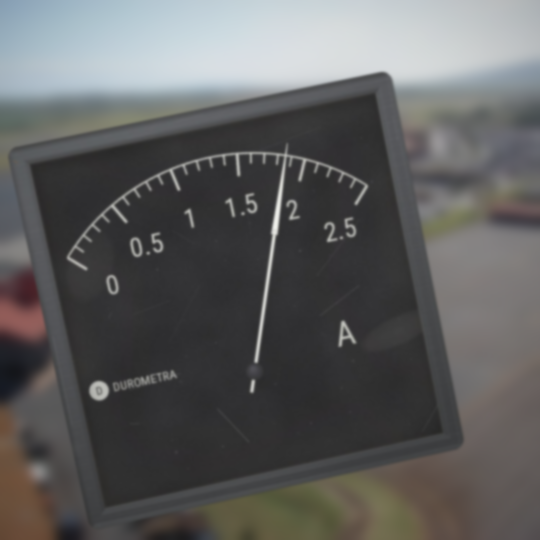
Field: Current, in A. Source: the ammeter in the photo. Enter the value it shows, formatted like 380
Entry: 1.85
